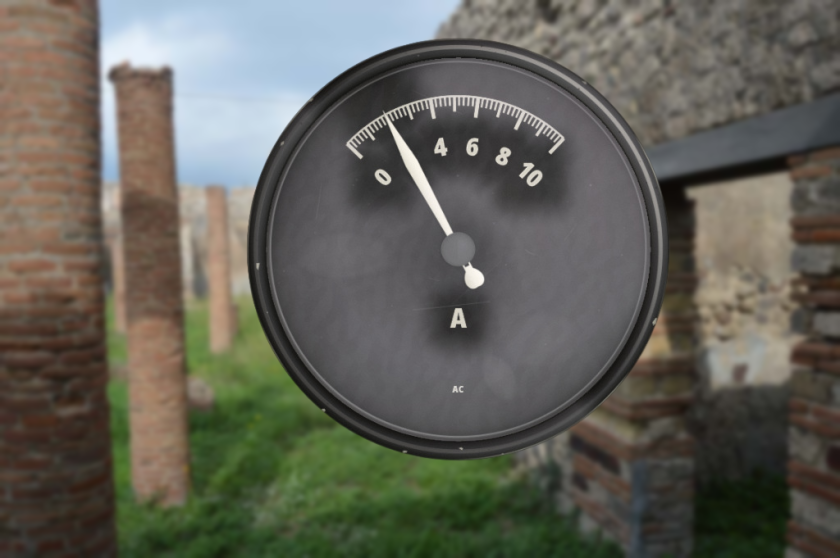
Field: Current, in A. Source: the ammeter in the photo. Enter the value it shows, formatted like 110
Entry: 2
